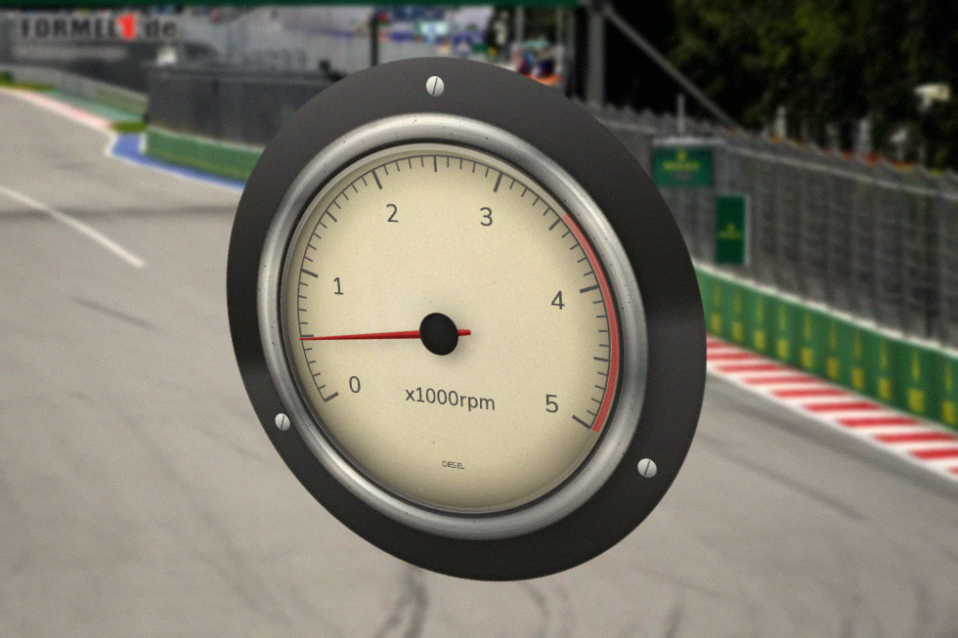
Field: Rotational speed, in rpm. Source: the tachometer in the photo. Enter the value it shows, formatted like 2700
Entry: 500
